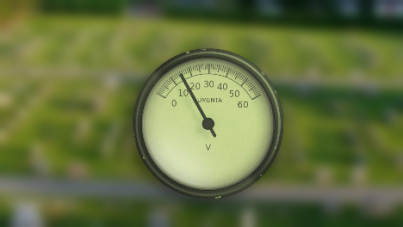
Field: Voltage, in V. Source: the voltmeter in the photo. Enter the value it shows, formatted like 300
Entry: 15
